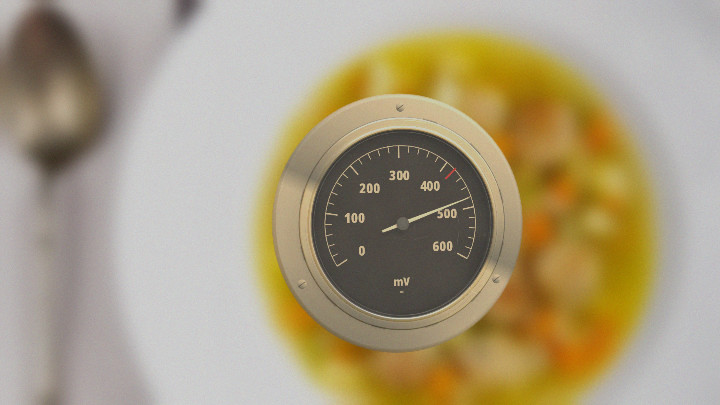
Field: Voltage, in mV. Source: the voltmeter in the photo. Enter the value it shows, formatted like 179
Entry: 480
